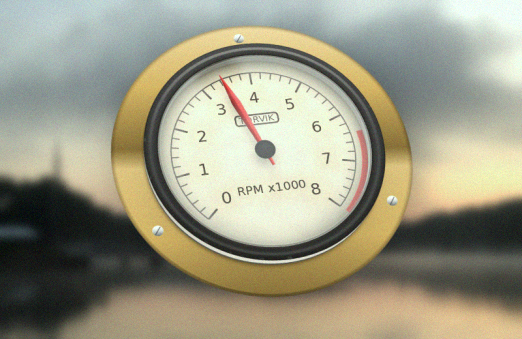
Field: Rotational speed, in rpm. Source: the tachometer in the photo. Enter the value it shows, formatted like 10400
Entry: 3400
